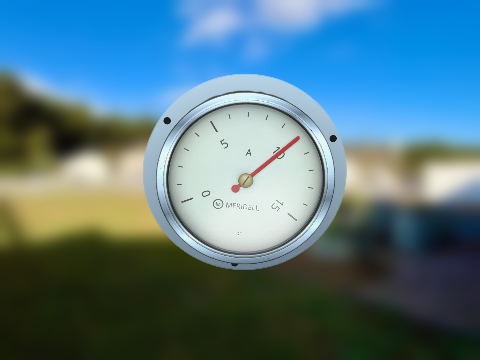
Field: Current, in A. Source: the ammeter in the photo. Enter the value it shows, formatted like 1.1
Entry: 10
